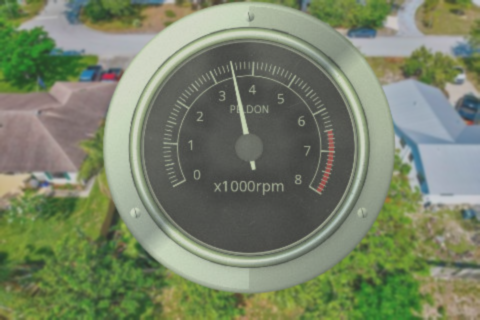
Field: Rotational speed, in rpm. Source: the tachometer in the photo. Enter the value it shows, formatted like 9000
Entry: 3500
